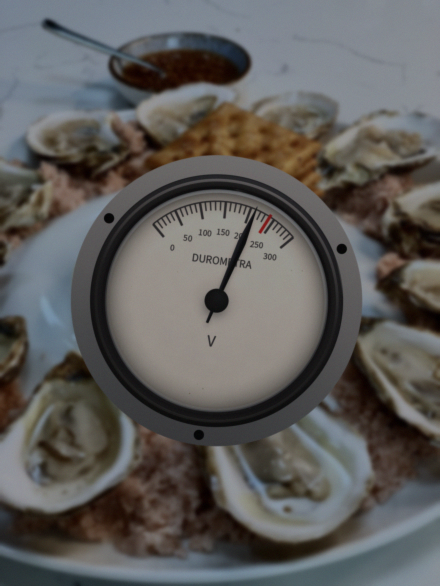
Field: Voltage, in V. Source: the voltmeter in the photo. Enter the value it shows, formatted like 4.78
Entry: 210
